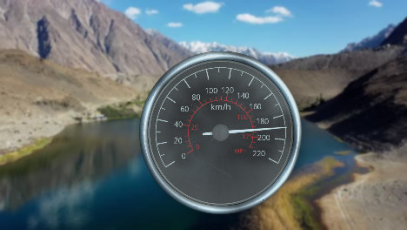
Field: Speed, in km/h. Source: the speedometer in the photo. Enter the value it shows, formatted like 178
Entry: 190
